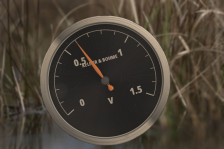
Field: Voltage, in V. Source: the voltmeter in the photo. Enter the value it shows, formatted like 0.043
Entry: 0.6
